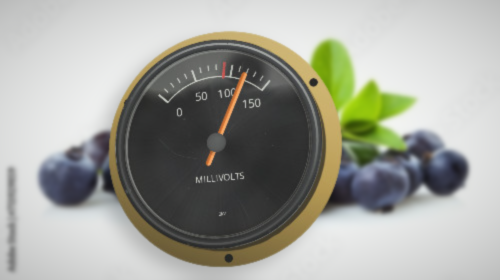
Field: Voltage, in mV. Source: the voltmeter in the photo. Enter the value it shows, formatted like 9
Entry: 120
